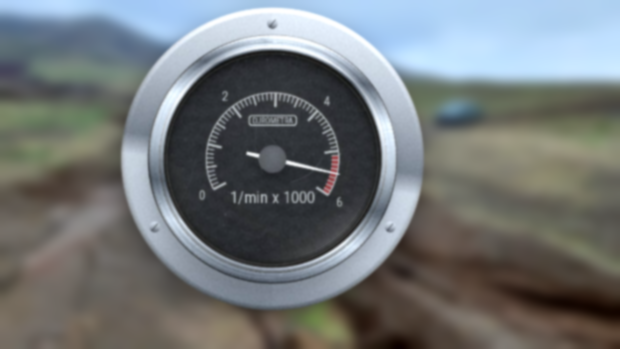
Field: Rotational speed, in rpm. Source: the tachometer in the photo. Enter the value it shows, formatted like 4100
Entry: 5500
